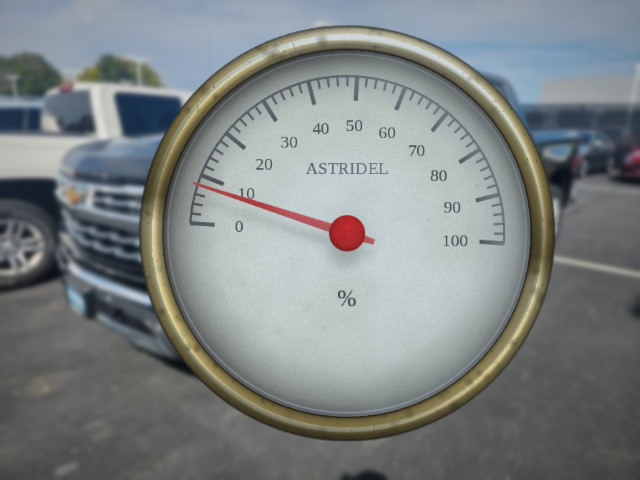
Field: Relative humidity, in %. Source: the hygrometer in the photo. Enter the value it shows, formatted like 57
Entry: 8
